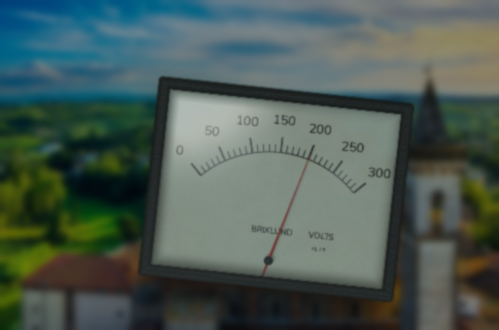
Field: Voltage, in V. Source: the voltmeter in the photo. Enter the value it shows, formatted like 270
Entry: 200
